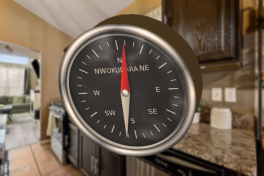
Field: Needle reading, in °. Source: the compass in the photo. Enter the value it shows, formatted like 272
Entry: 10
